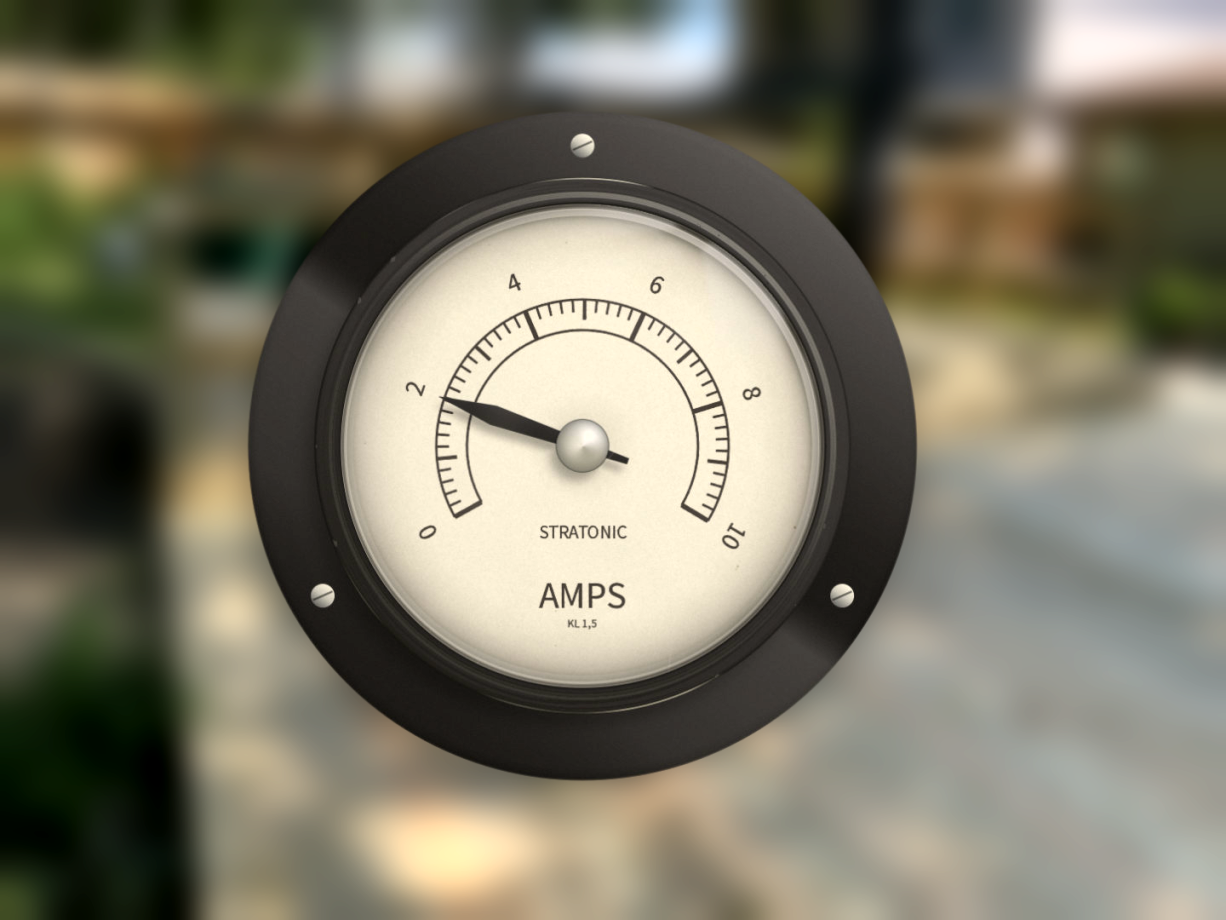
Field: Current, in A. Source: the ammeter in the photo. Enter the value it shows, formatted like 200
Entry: 2
